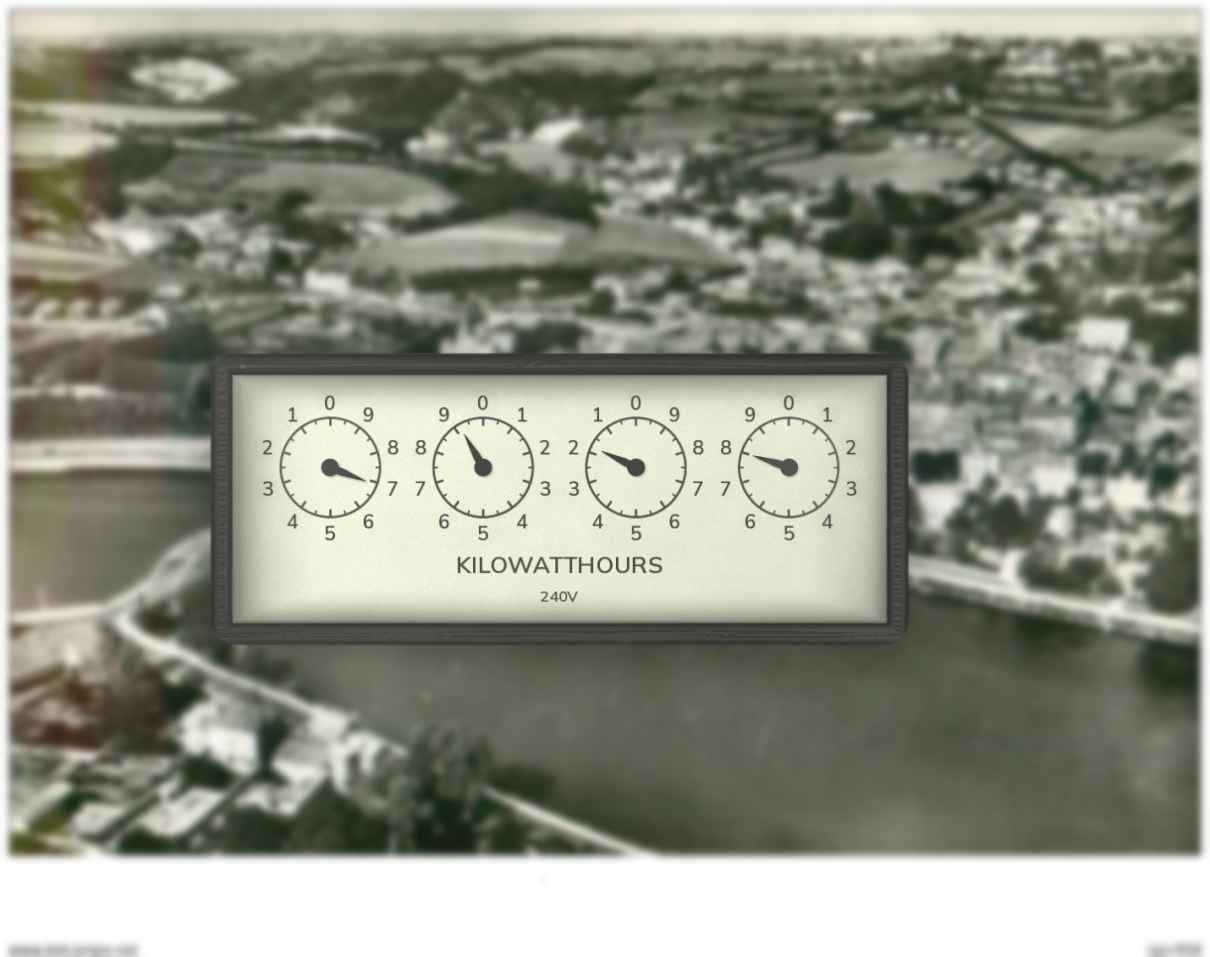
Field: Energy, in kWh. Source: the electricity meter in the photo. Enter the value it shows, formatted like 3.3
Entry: 6918
